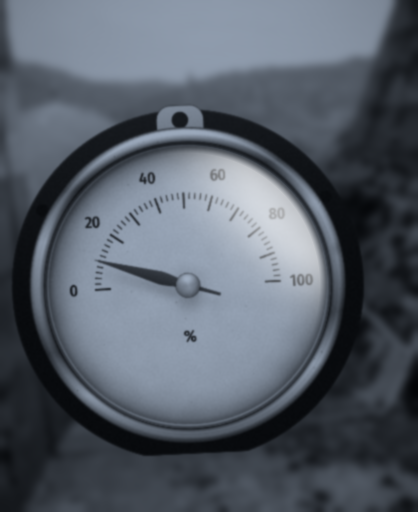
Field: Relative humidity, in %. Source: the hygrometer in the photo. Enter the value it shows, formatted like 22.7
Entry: 10
